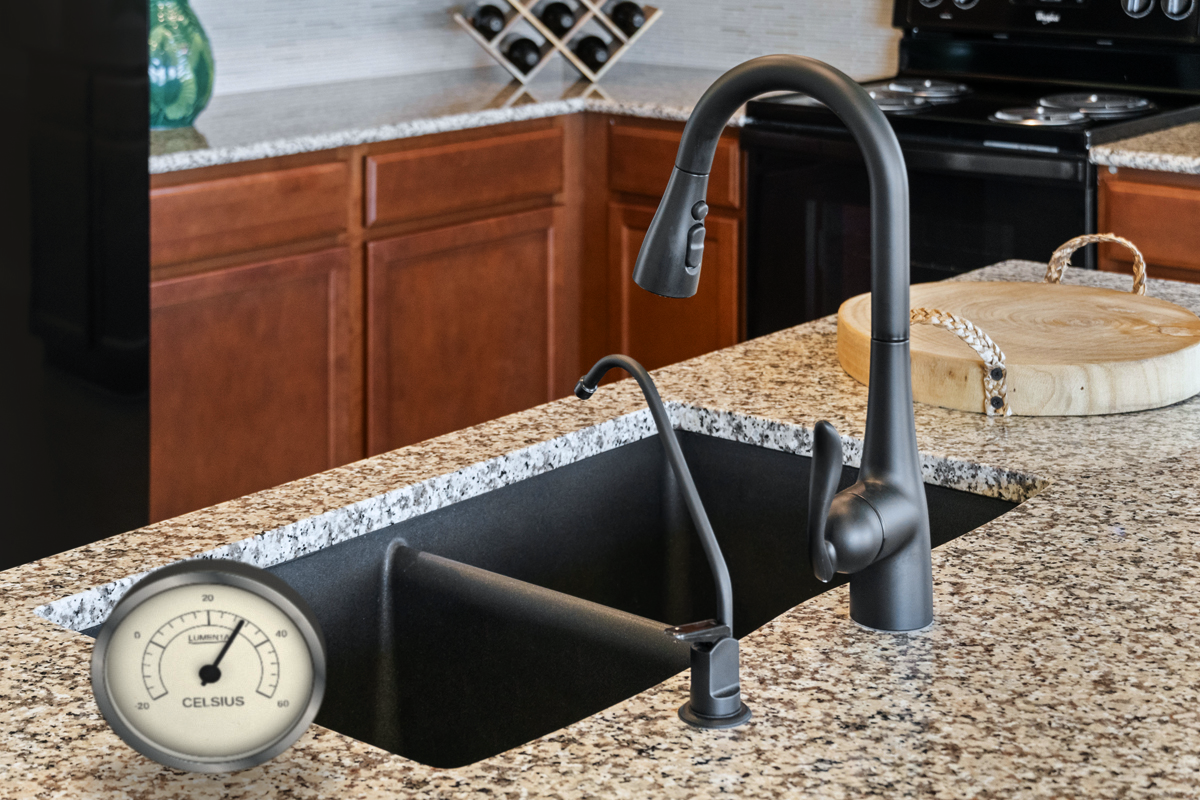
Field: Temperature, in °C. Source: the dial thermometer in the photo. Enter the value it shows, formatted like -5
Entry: 30
